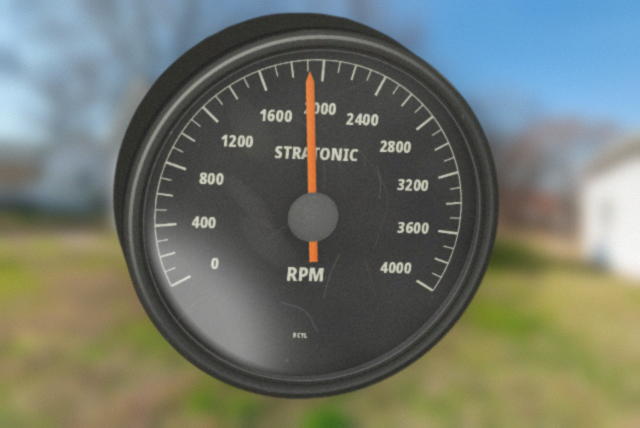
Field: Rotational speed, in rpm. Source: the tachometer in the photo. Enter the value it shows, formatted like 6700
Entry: 1900
